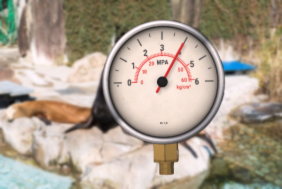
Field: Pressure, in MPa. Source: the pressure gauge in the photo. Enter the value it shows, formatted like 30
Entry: 4
